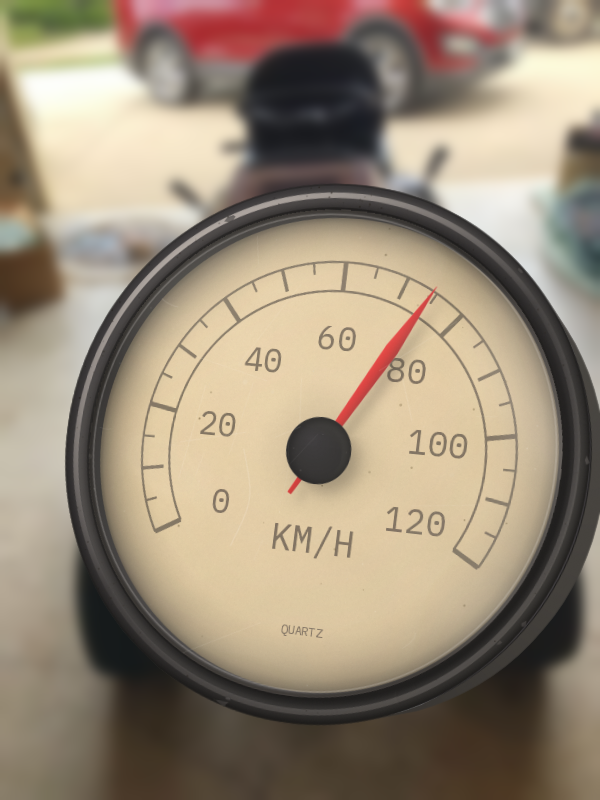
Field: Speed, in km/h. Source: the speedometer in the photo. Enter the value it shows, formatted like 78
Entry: 75
